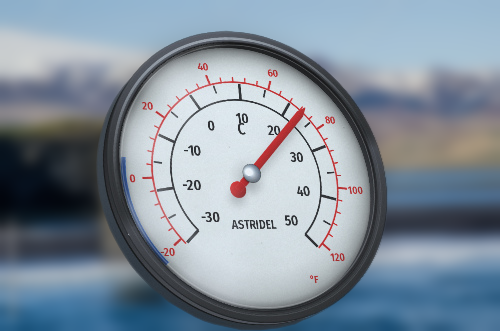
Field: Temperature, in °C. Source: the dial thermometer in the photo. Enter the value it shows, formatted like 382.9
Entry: 22.5
